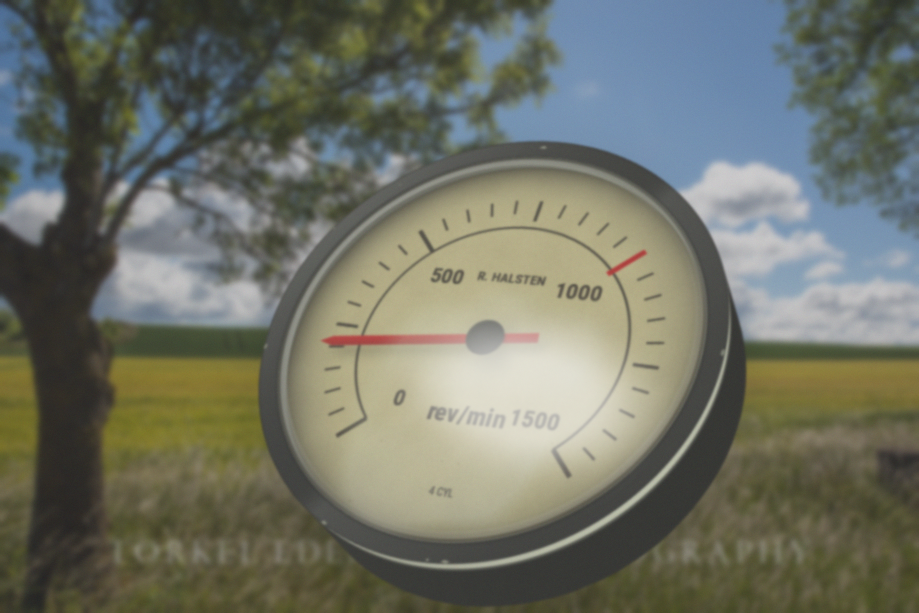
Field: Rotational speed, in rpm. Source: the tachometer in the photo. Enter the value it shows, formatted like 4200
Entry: 200
